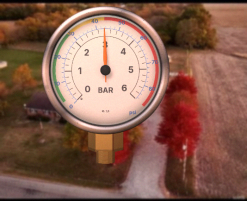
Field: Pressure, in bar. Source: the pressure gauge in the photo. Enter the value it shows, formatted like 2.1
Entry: 3
